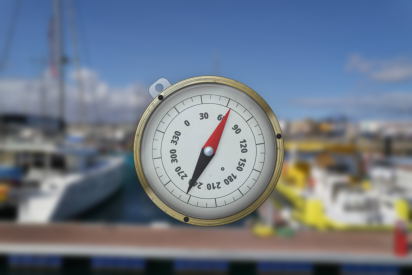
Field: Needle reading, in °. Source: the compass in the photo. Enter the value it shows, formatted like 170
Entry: 65
